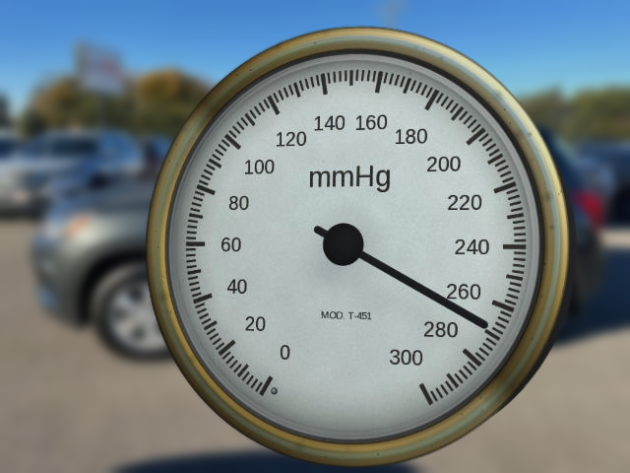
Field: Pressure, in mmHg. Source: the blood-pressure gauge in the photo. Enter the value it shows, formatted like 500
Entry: 268
